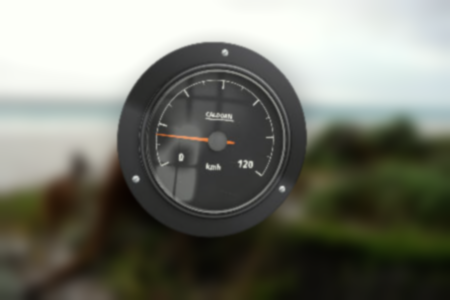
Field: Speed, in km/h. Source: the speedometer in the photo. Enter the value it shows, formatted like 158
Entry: 15
